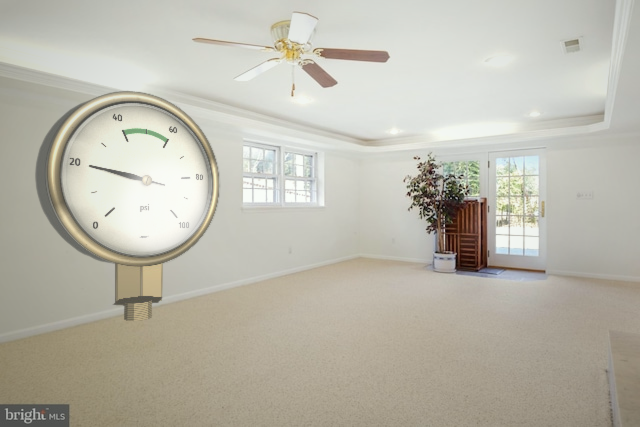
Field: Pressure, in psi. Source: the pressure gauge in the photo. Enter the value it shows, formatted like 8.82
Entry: 20
